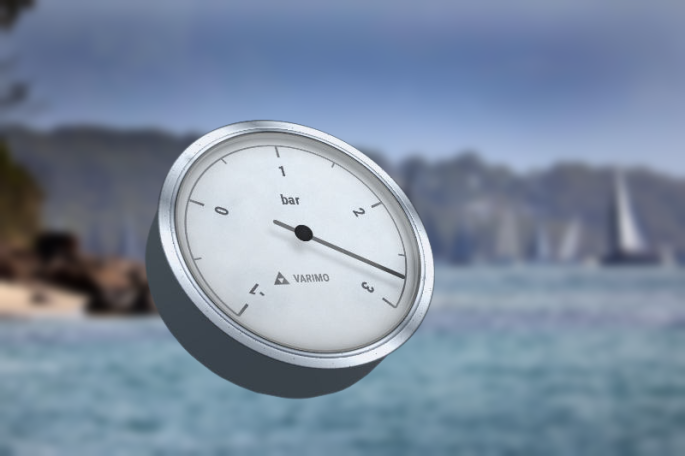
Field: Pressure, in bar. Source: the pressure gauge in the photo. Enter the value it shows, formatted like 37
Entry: 2.75
